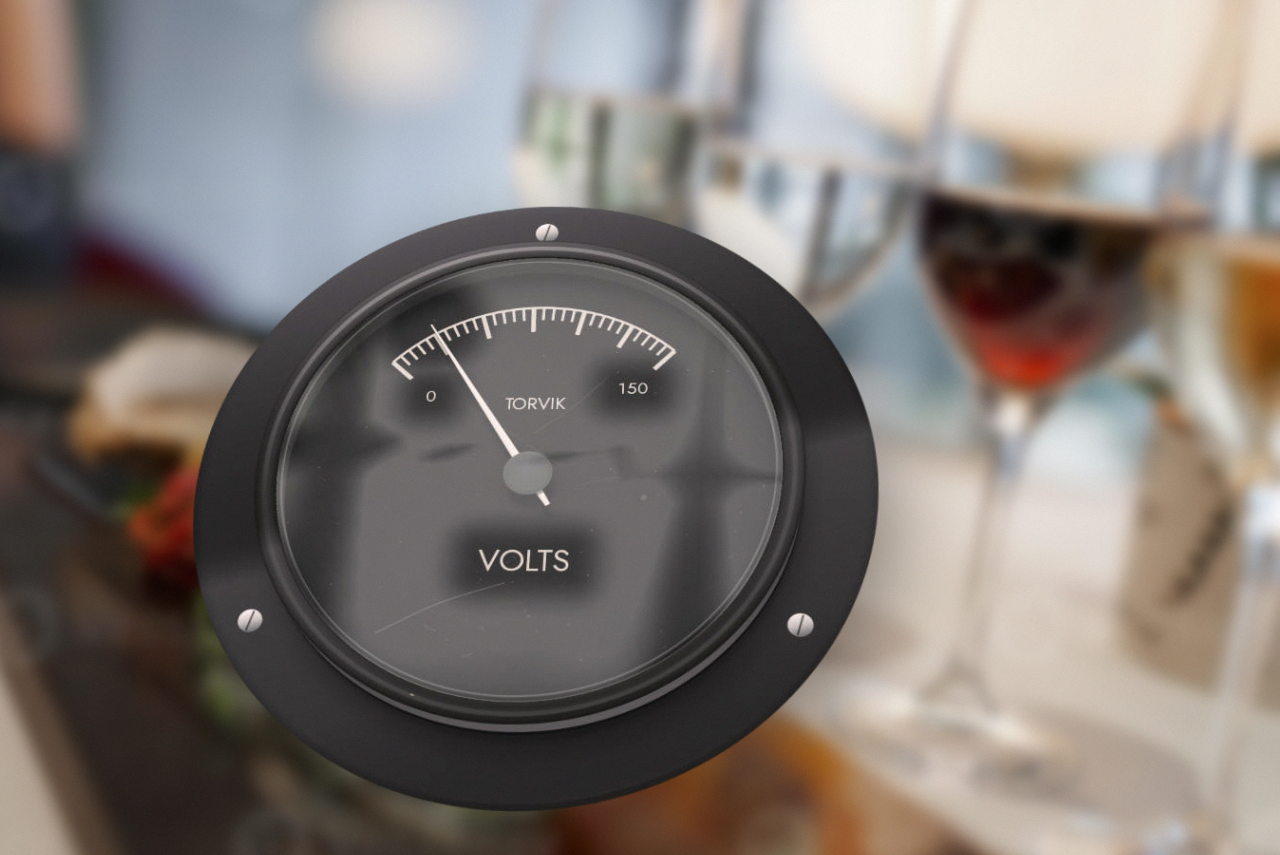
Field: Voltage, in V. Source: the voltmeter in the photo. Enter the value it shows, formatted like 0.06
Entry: 25
